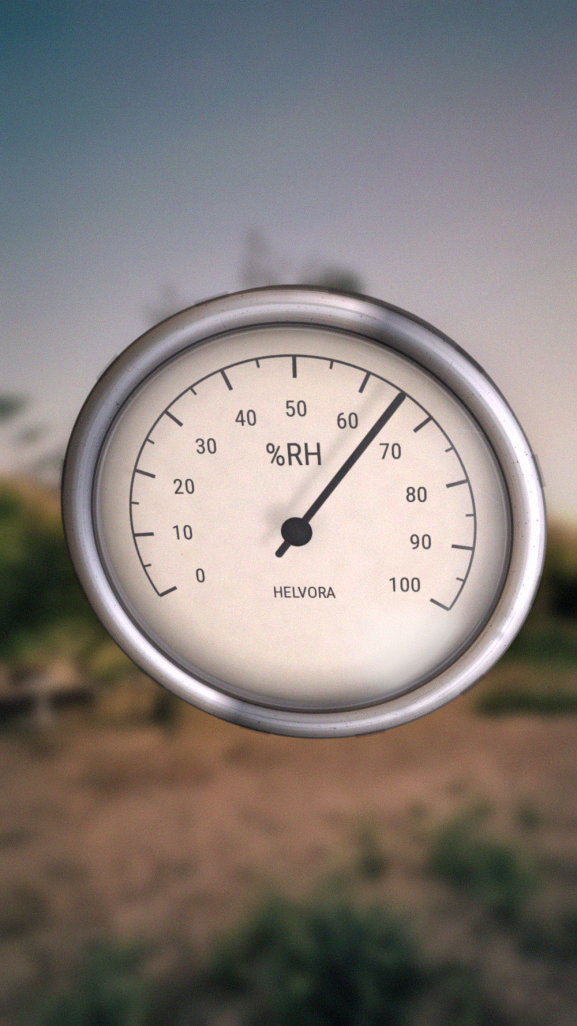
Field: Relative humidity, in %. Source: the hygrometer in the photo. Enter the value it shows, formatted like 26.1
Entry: 65
